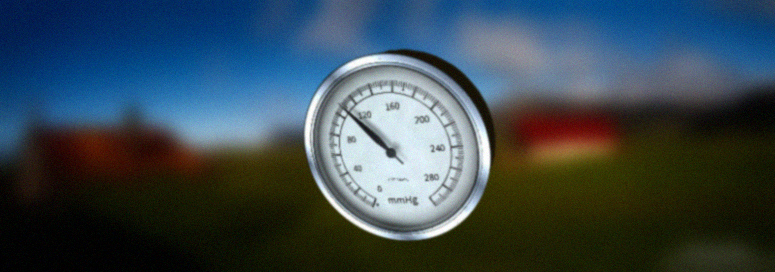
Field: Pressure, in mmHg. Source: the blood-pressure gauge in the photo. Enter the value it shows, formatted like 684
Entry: 110
